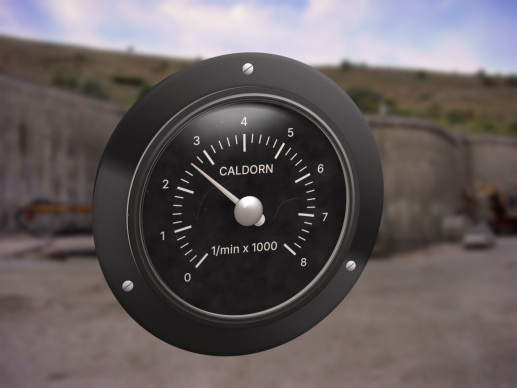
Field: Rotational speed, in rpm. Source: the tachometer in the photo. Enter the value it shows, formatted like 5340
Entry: 2600
